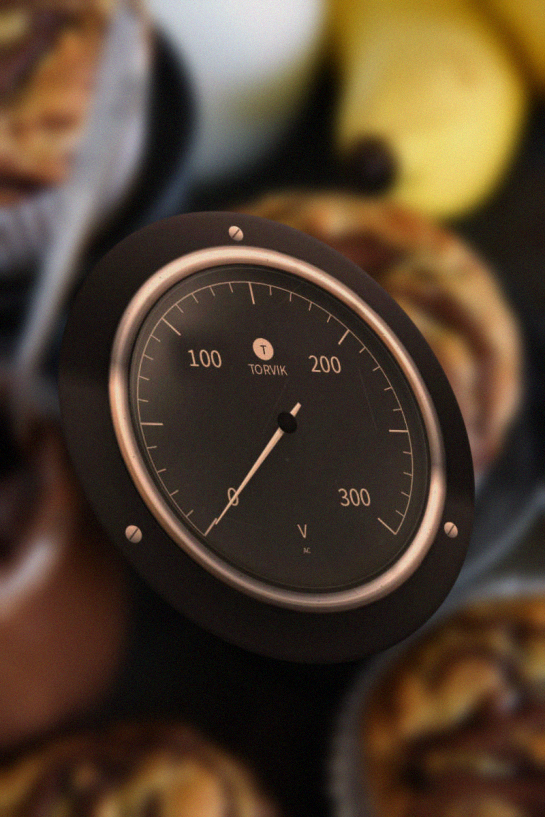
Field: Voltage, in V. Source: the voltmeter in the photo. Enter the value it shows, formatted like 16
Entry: 0
